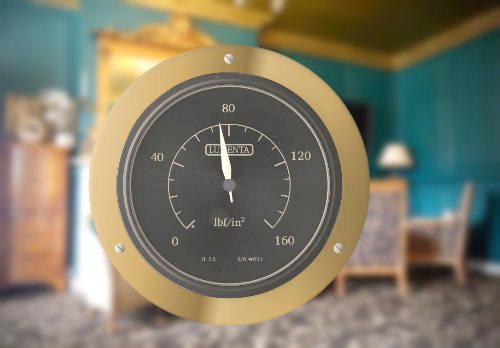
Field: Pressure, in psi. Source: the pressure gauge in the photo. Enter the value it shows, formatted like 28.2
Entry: 75
